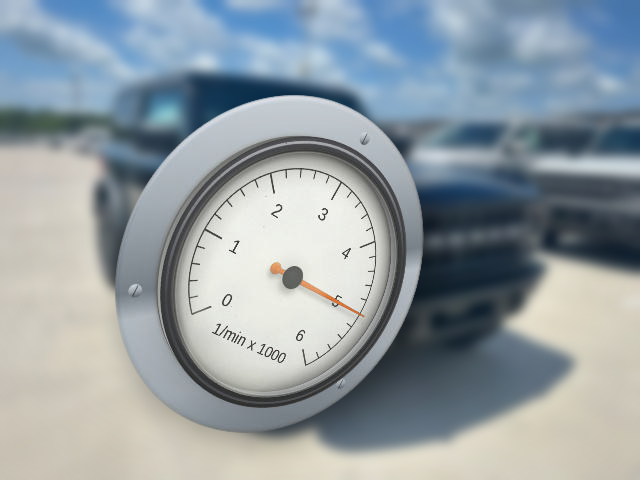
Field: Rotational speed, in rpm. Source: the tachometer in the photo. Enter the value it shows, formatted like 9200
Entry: 5000
